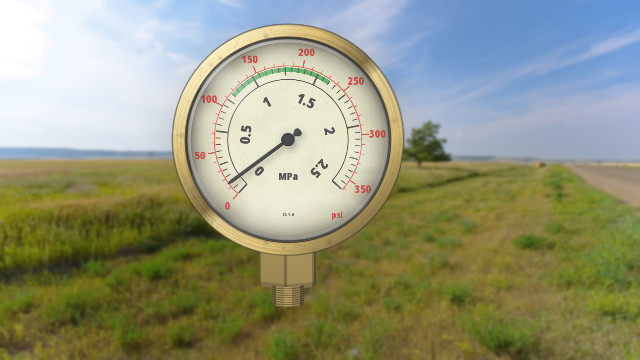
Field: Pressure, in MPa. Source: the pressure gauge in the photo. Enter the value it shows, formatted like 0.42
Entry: 0.1
